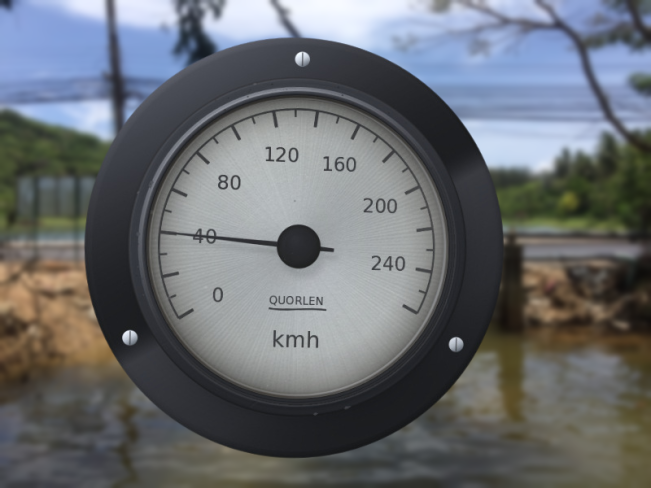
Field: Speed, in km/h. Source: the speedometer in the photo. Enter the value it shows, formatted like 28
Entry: 40
